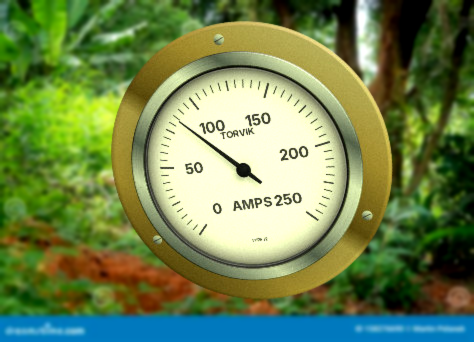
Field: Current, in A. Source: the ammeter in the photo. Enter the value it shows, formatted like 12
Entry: 85
